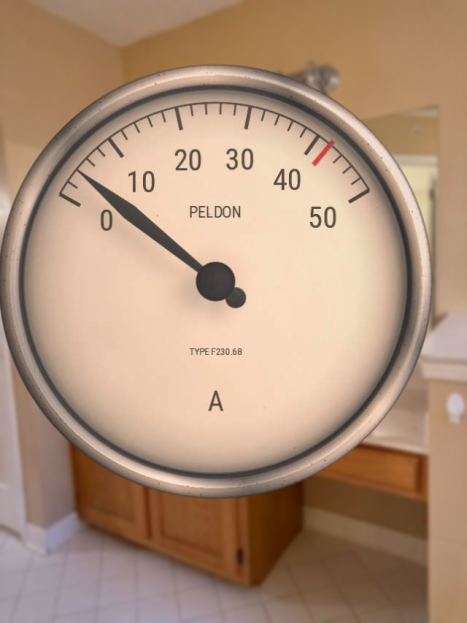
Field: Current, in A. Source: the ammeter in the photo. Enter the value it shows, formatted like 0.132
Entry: 4
